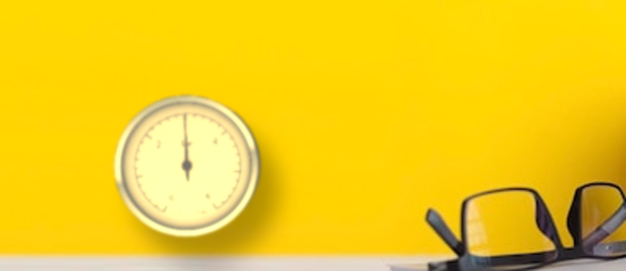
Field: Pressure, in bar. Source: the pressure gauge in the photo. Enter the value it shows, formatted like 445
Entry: 3
